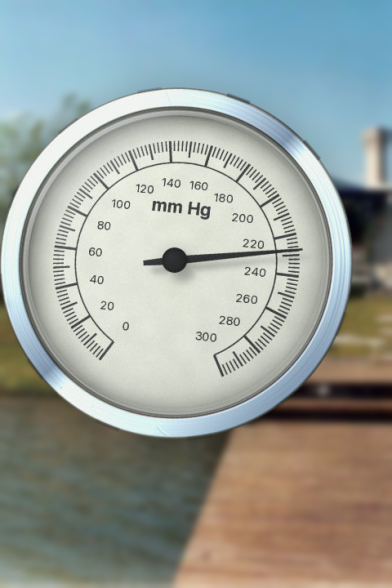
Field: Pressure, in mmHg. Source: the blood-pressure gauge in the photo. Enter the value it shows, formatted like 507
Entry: 228
